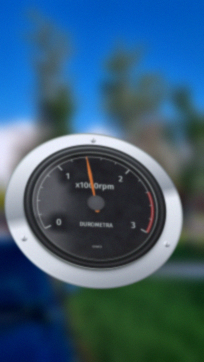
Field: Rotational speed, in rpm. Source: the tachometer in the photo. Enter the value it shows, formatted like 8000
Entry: 1400
